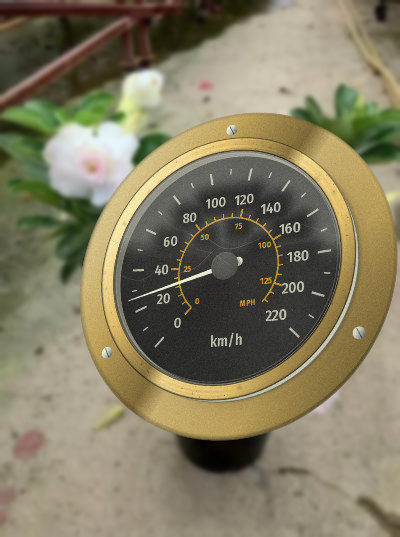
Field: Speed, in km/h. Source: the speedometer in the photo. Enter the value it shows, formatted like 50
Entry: 25
